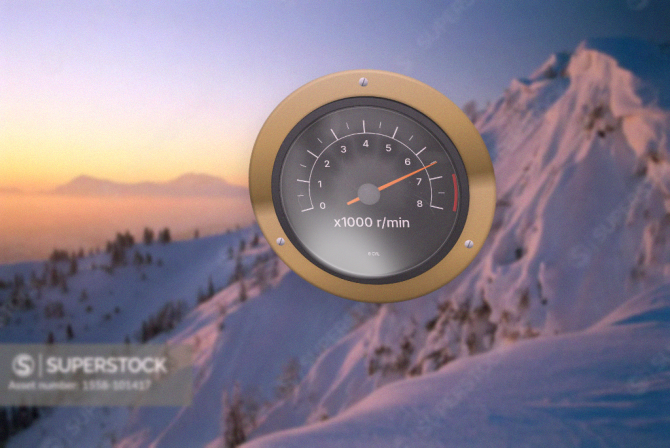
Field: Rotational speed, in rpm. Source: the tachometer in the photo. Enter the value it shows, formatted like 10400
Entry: 6500
